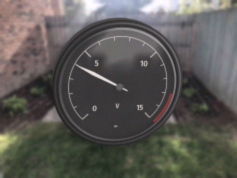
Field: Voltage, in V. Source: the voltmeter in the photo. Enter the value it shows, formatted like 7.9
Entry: 4
